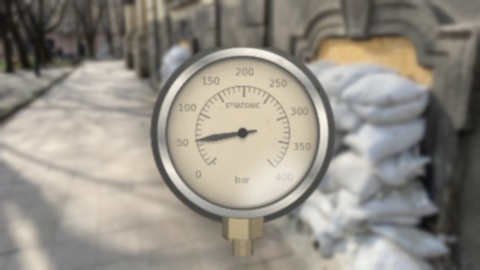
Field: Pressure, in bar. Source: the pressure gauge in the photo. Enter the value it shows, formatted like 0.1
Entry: 50
